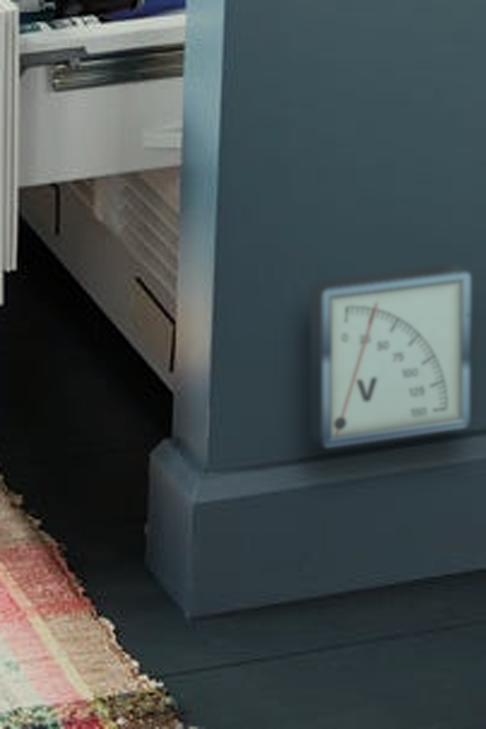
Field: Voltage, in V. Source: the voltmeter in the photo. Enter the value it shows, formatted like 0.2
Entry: 25
